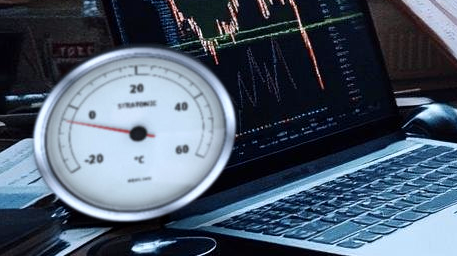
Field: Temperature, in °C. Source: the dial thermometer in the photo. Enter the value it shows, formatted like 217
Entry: -4
